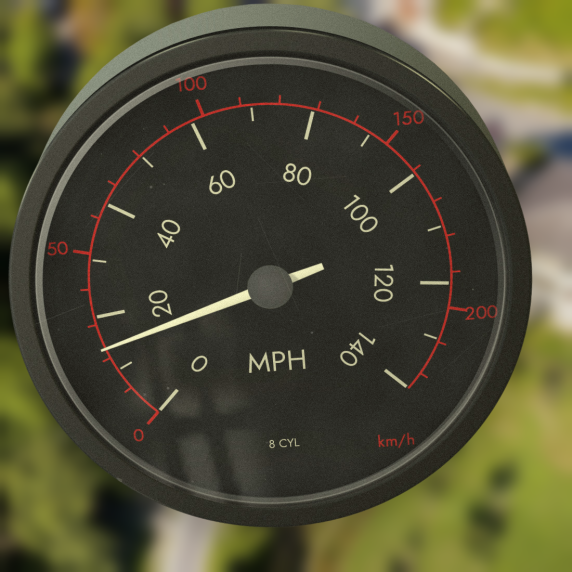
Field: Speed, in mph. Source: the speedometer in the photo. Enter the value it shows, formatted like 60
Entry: 15
